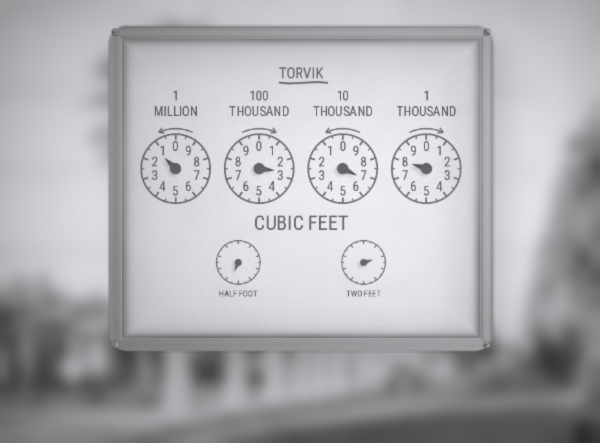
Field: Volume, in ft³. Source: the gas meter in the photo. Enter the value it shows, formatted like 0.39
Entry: 126800
